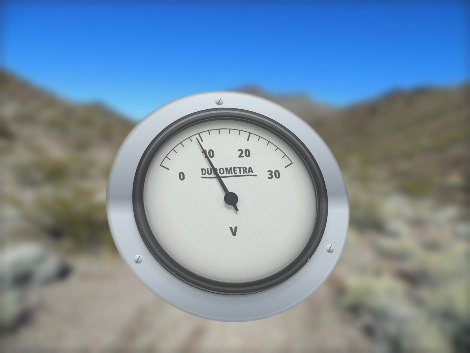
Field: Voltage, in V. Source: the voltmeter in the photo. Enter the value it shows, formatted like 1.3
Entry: 9
